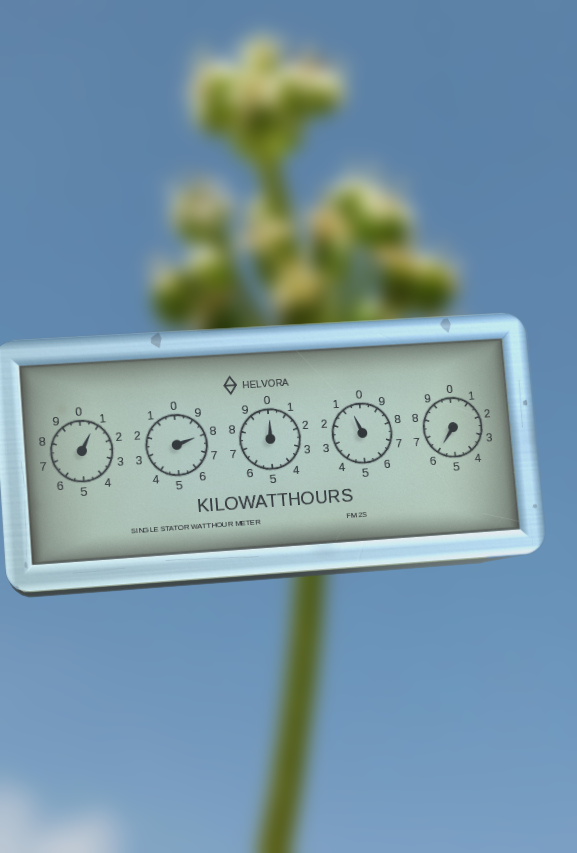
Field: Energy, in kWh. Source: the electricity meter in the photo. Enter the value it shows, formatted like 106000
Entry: 8006
